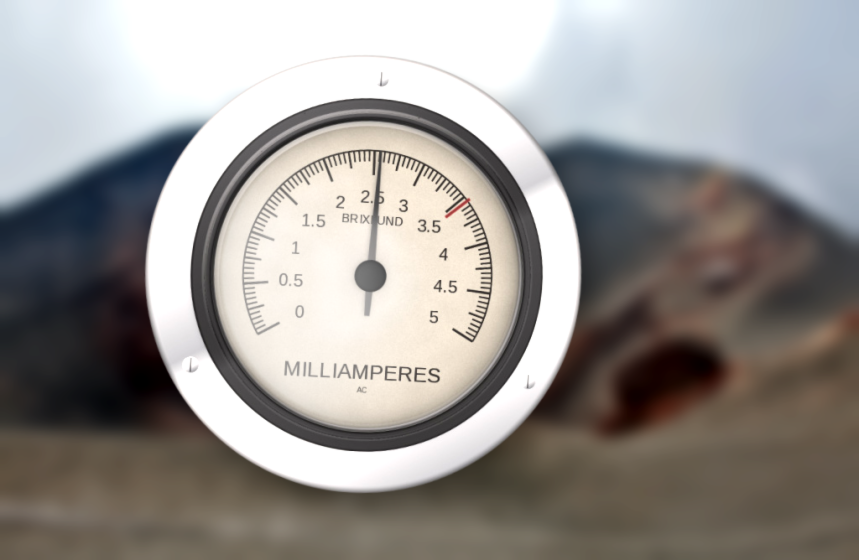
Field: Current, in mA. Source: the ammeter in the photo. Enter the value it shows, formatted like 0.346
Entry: 2.55
